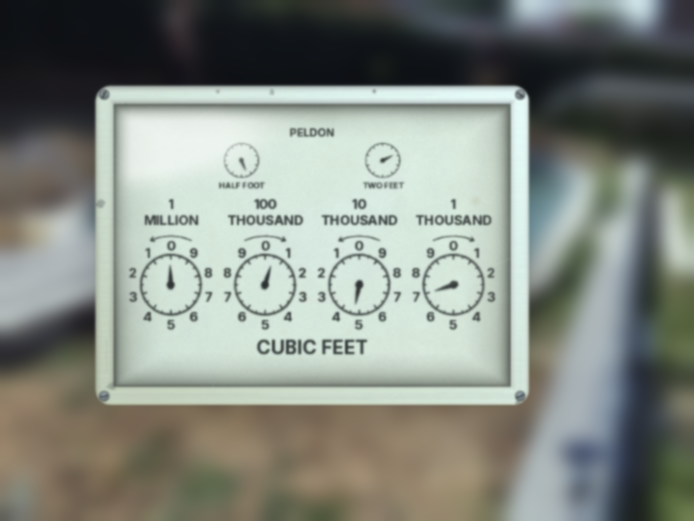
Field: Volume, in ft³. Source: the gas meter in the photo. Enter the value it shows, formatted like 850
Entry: 4700
